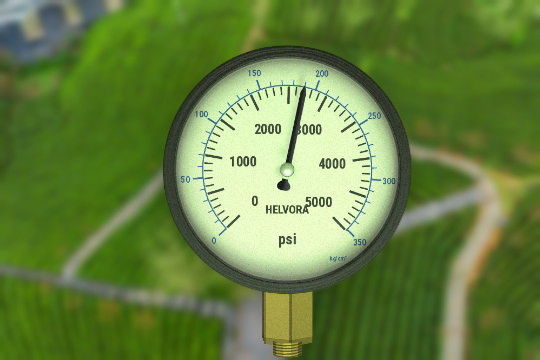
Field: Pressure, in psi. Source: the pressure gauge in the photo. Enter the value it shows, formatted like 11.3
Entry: 2700
